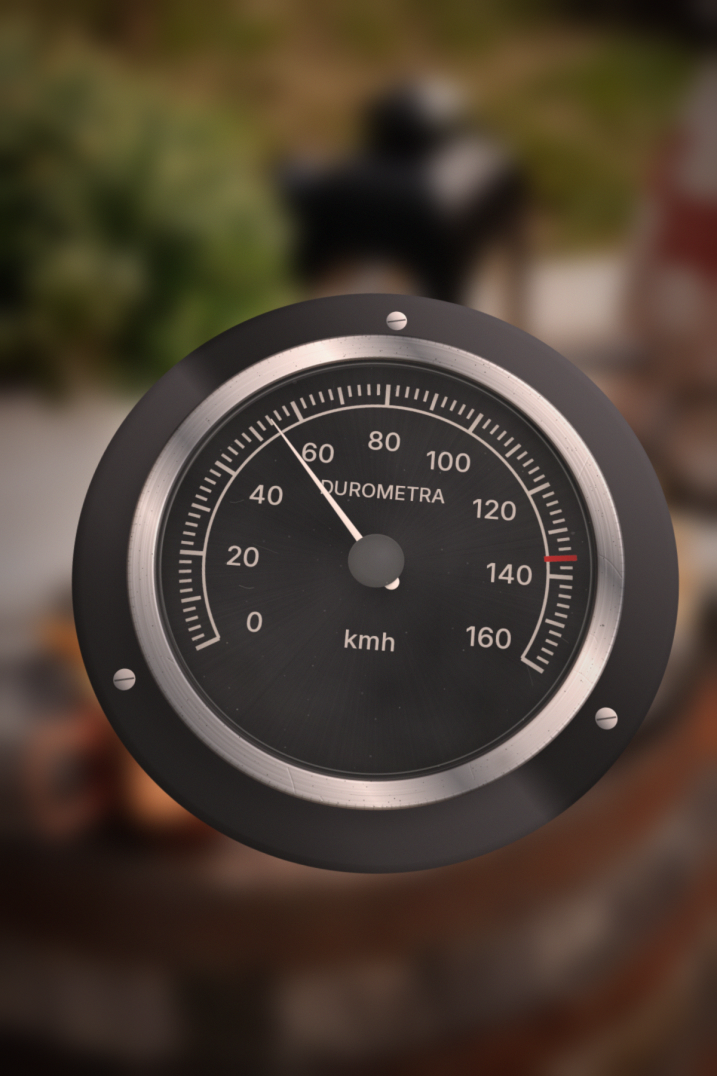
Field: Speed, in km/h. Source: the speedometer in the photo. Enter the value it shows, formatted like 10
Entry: 54
